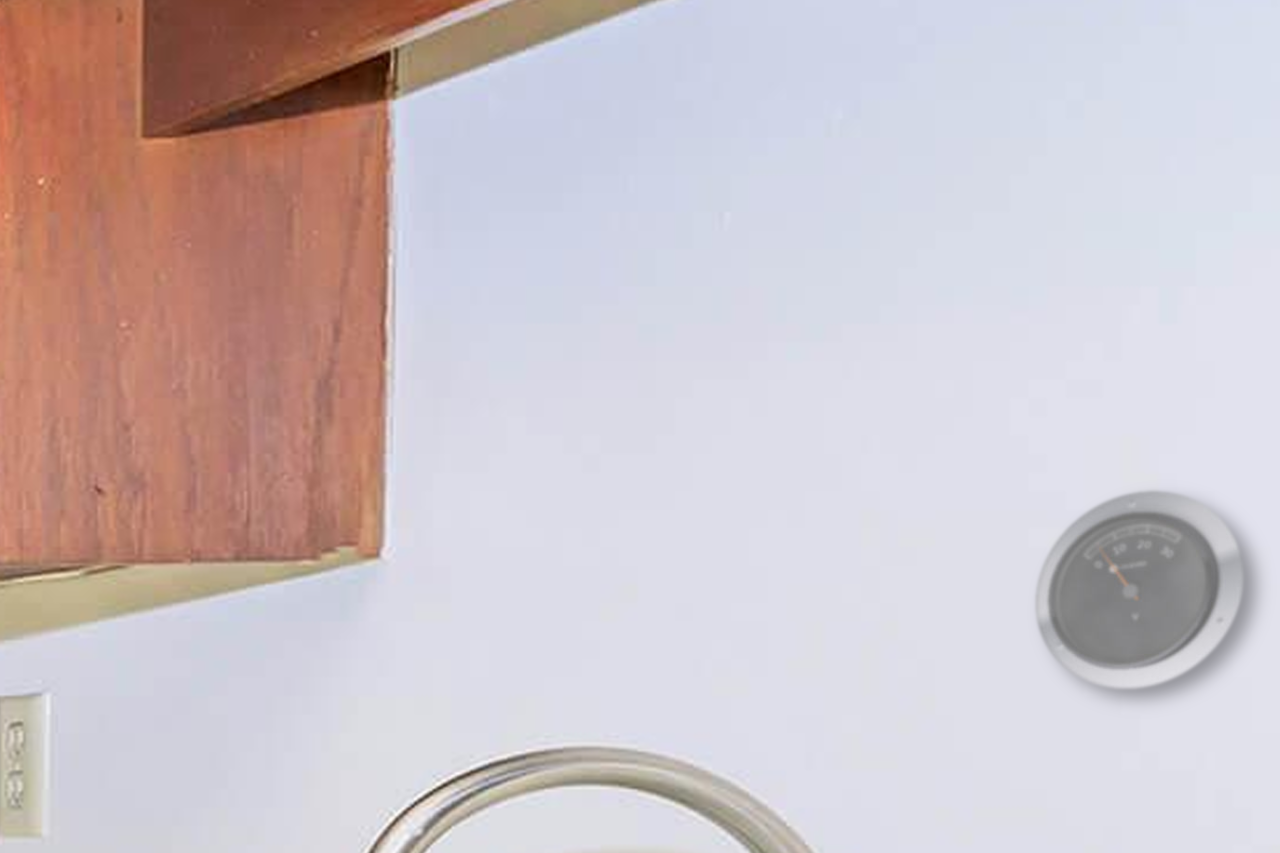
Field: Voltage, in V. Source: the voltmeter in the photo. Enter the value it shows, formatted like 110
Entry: 5
